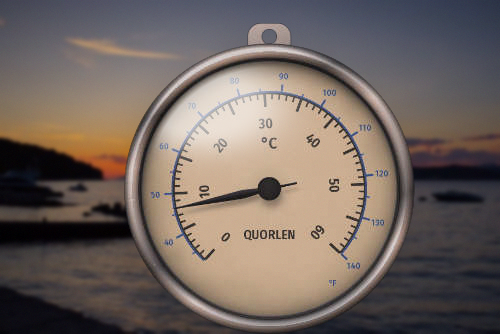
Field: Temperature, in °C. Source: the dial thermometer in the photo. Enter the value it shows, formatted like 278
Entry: 8
